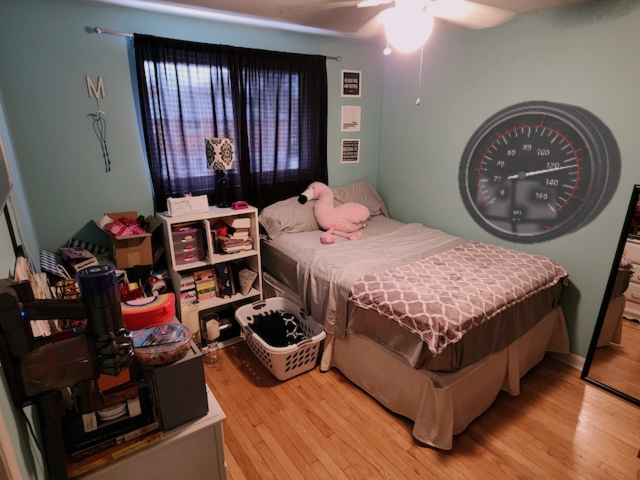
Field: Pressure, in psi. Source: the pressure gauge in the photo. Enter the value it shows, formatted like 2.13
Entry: 125
